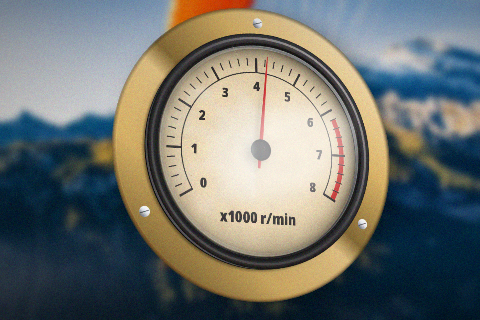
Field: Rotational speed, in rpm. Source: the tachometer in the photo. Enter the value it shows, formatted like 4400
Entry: 4200
